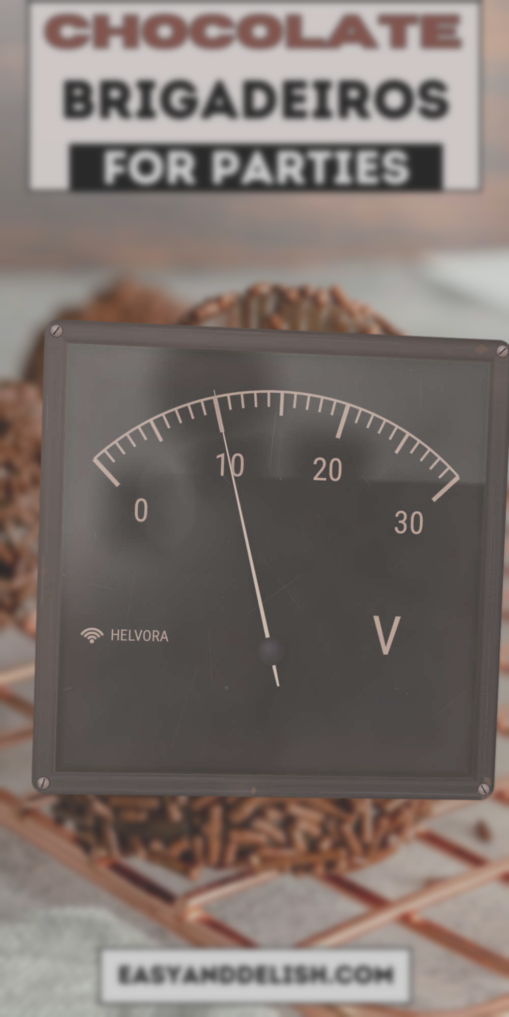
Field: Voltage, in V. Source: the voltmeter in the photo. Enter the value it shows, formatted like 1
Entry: 10
